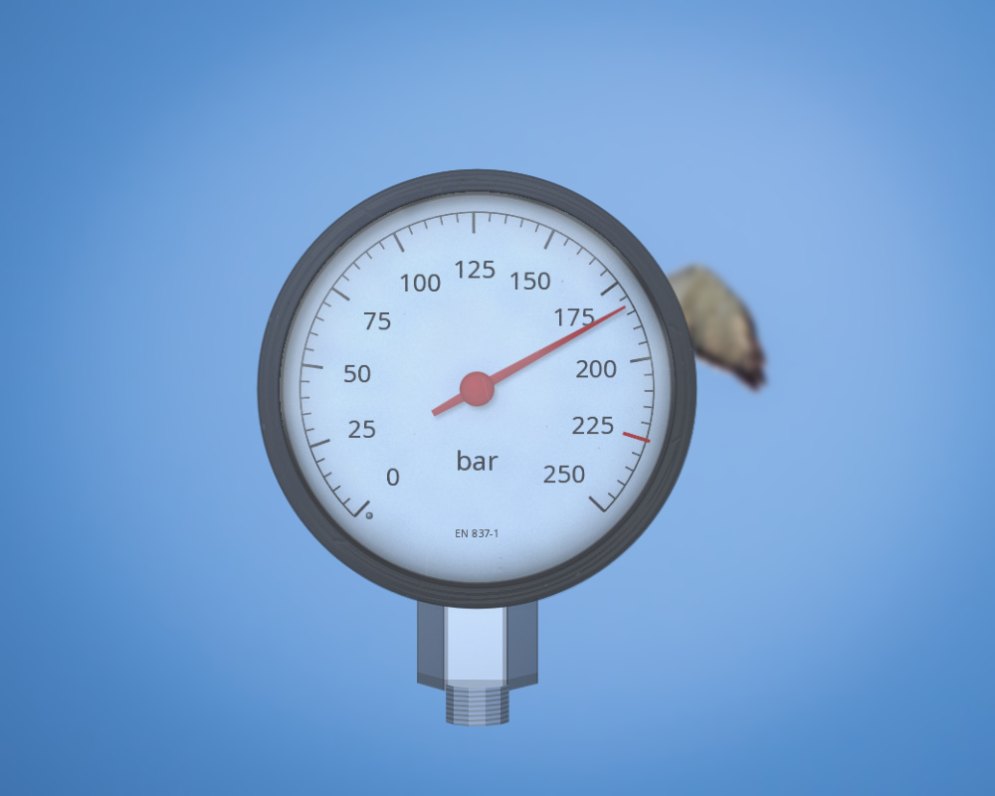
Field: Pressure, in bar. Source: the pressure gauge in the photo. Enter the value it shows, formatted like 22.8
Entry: 182.5
